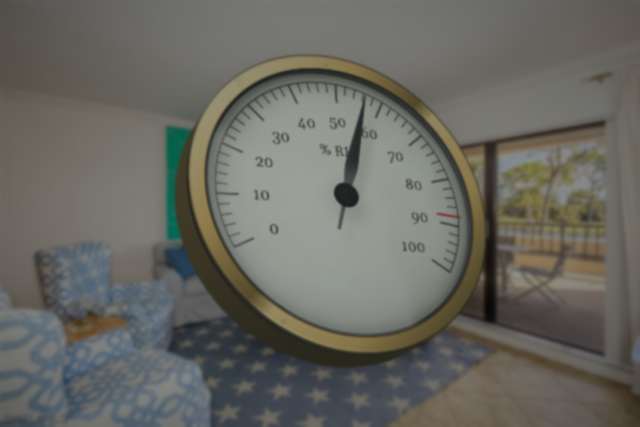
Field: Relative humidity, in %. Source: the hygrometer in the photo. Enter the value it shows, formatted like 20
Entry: 56
